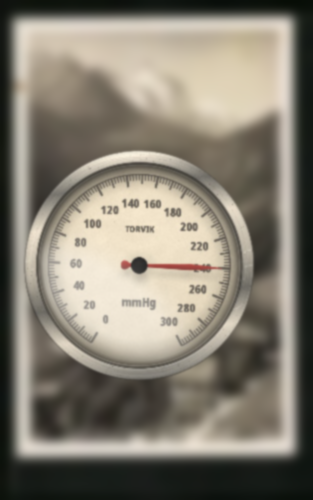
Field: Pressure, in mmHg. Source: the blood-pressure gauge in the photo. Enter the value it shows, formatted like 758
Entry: 240
